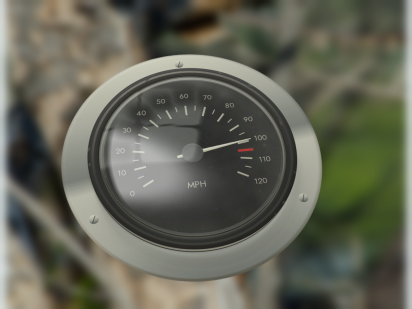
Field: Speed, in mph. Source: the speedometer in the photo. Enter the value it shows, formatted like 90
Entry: 100
